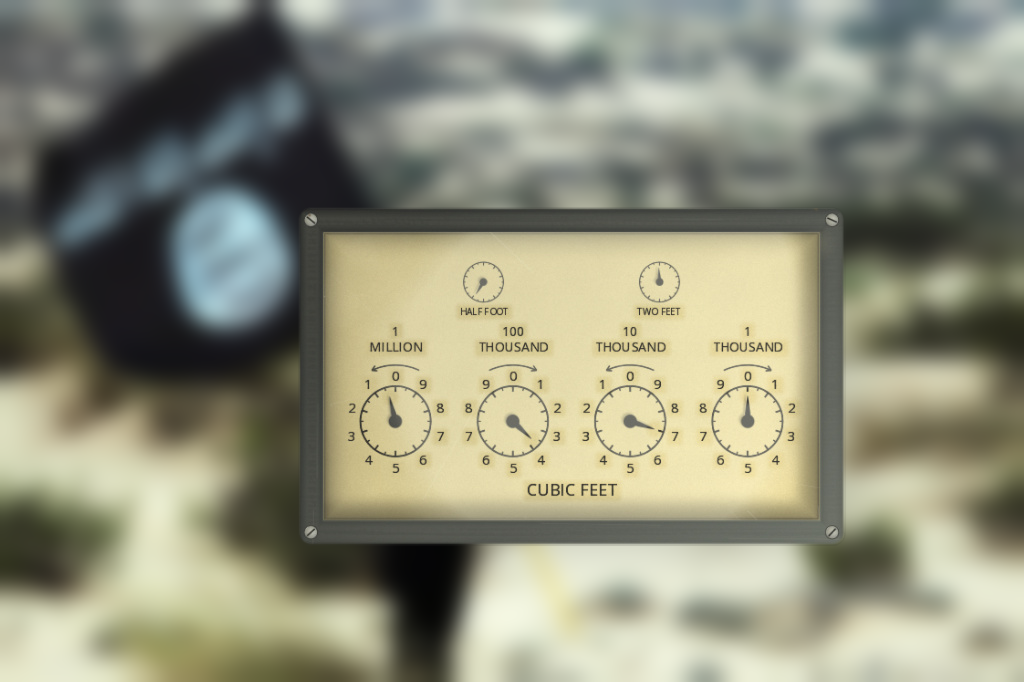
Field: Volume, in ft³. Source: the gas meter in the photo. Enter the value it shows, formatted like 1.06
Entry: 37000
